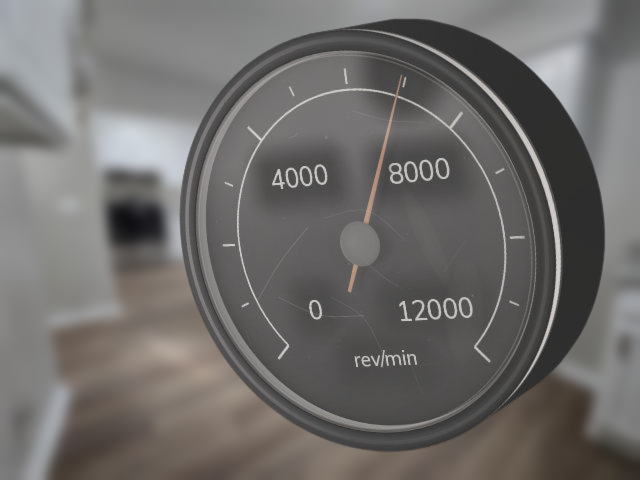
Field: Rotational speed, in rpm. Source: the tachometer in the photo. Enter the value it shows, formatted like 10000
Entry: 7000
